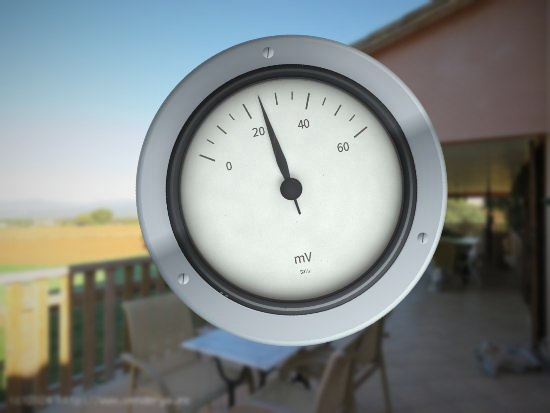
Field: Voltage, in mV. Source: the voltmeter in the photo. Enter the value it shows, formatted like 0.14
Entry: 25
